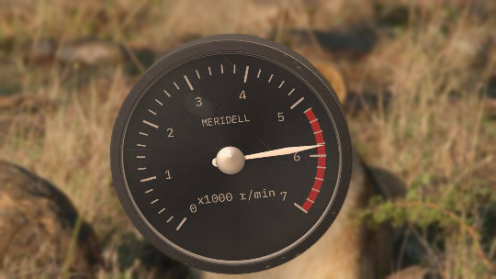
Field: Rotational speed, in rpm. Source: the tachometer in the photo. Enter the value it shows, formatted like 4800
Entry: 5800
